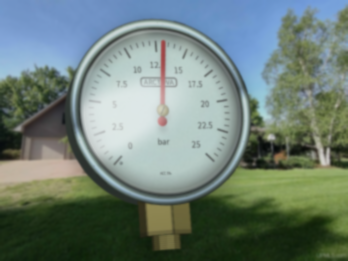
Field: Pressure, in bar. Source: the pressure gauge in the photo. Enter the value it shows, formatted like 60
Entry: 13
